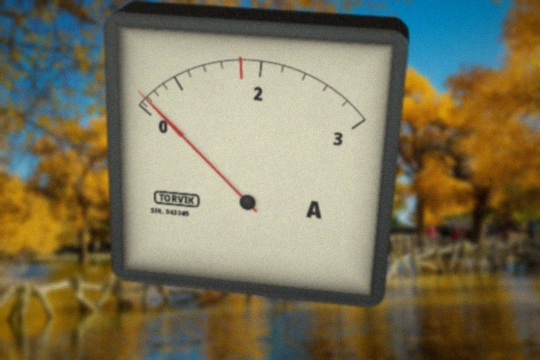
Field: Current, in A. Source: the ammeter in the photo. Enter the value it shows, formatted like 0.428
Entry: 0.4
